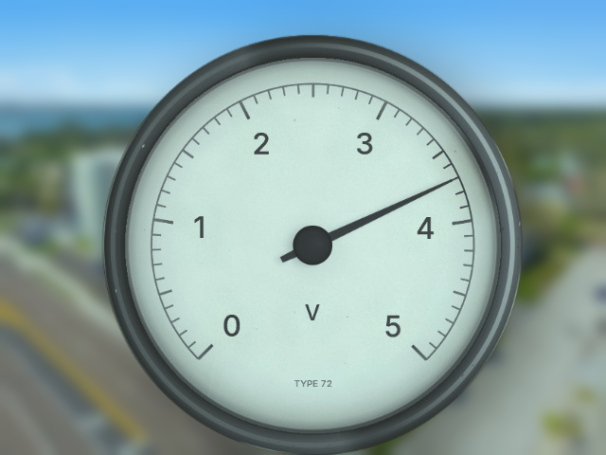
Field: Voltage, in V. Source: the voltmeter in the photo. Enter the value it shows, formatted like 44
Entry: 3.7
